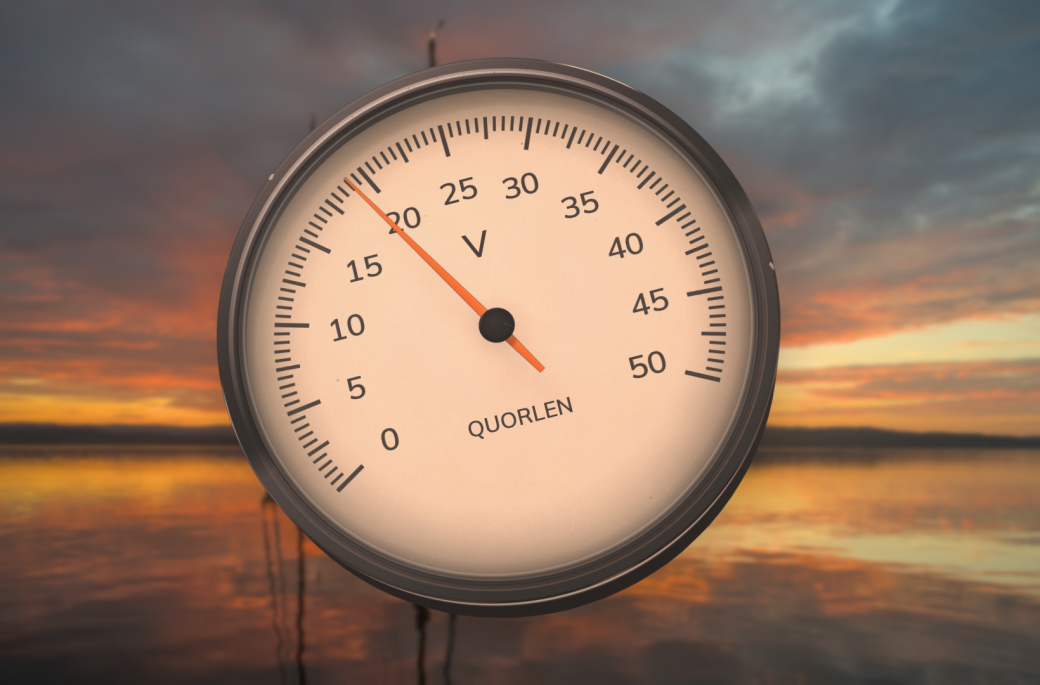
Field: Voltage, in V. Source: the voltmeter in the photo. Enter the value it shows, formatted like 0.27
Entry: 19
